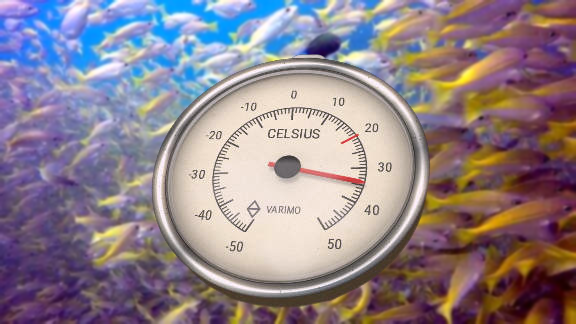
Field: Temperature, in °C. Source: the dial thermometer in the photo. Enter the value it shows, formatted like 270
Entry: 35
